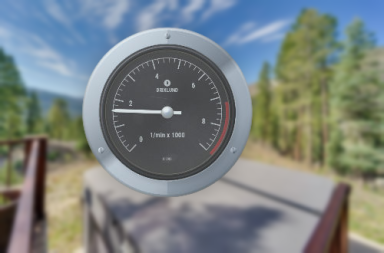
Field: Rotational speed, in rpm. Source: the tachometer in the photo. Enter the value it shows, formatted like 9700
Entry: 1600
